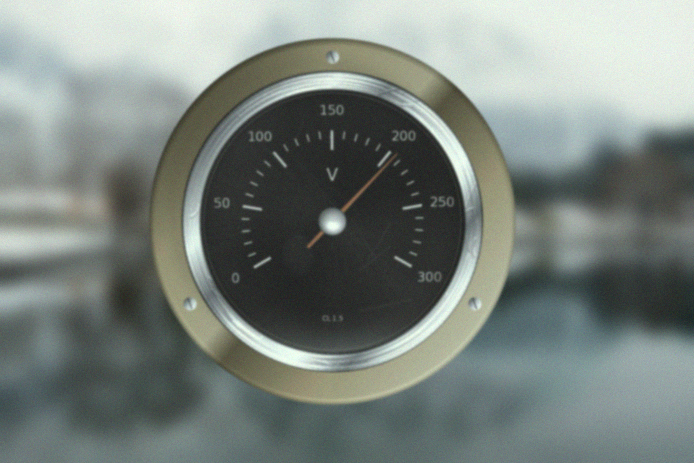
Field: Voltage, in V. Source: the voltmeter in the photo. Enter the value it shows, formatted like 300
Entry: 205
